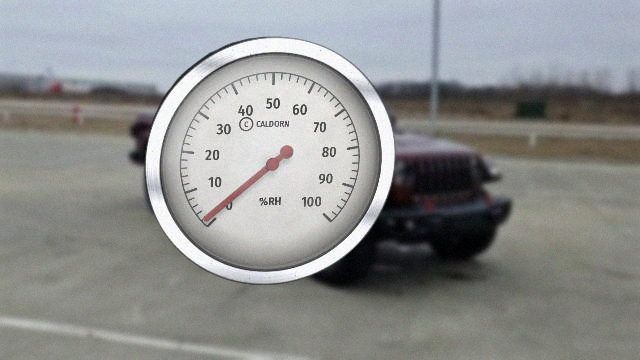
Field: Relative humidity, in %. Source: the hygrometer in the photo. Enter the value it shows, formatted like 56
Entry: 2
